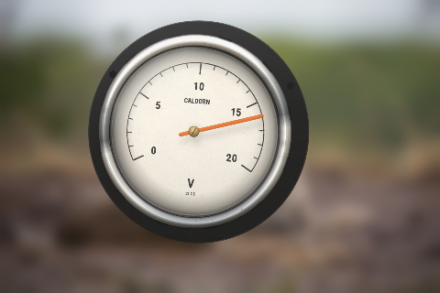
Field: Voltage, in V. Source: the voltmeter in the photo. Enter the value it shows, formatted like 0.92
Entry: 16
